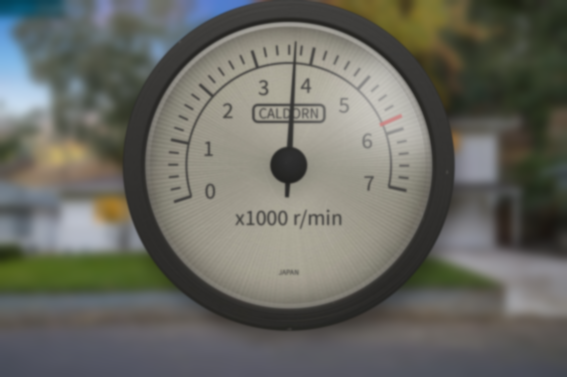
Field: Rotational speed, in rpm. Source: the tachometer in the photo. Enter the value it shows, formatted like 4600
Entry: 3700
